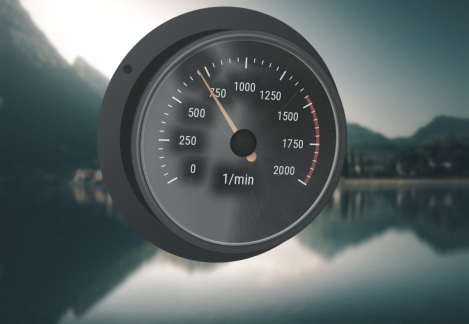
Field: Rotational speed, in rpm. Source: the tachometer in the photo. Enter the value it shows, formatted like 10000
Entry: 700
